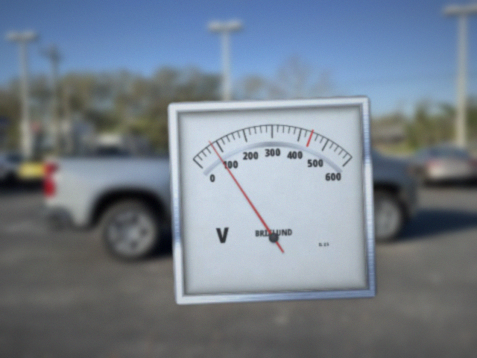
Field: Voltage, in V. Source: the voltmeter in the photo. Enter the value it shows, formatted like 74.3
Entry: 80
